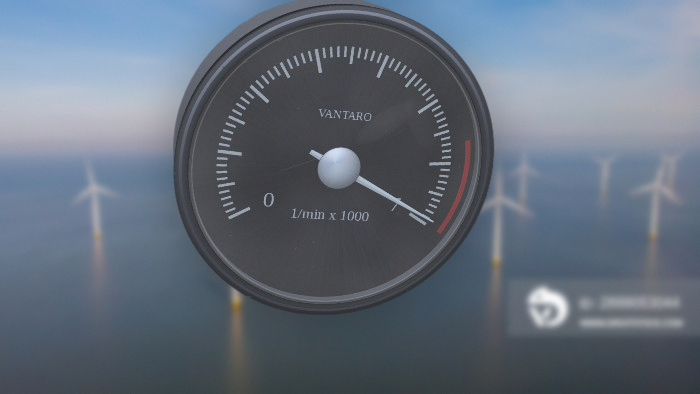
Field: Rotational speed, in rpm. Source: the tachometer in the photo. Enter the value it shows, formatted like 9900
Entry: 6900
